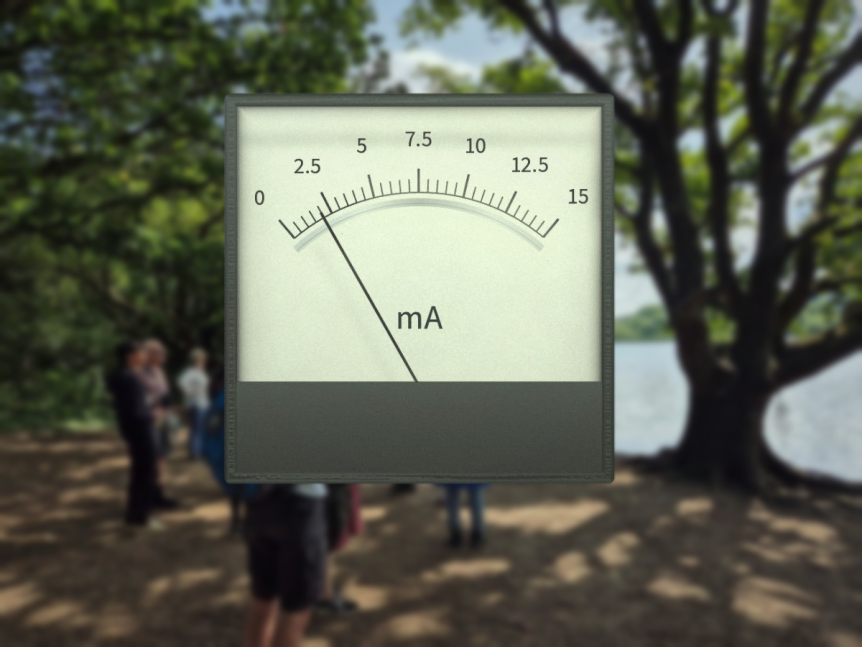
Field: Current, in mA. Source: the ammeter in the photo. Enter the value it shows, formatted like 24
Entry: 2
